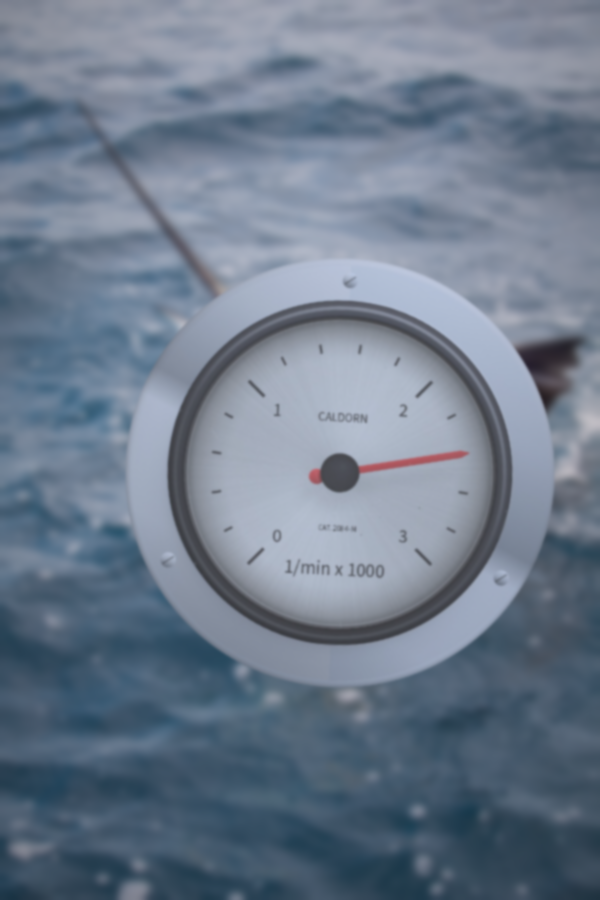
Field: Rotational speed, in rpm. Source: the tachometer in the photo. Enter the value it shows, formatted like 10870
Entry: 2400
